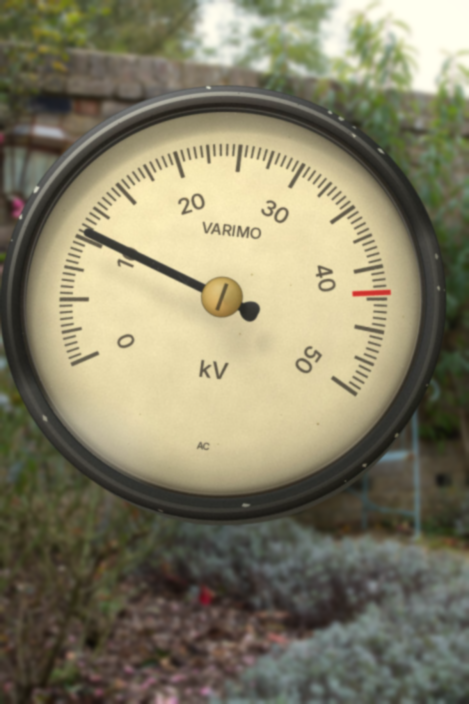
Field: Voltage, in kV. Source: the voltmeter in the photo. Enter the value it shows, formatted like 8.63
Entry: 10.5
